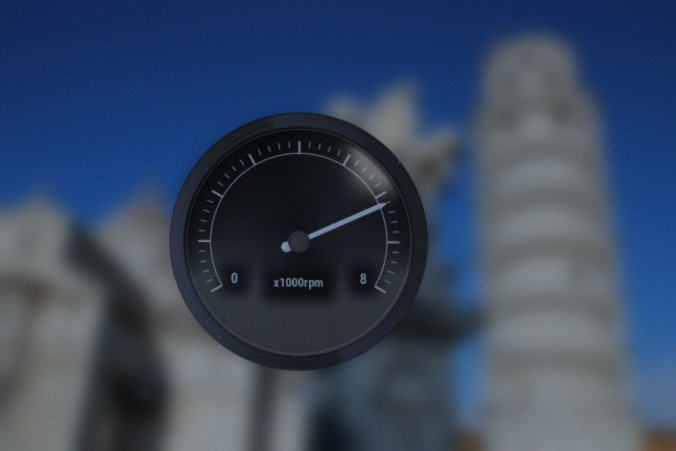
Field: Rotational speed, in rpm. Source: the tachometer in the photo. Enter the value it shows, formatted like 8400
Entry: 6200
